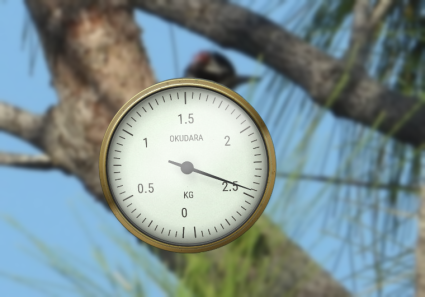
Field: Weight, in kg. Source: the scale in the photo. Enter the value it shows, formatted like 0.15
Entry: 2.45
